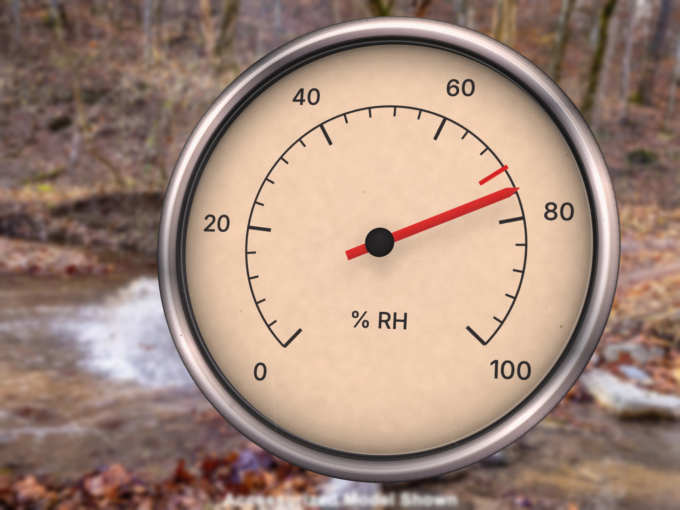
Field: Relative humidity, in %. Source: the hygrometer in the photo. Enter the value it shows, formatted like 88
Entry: 76
